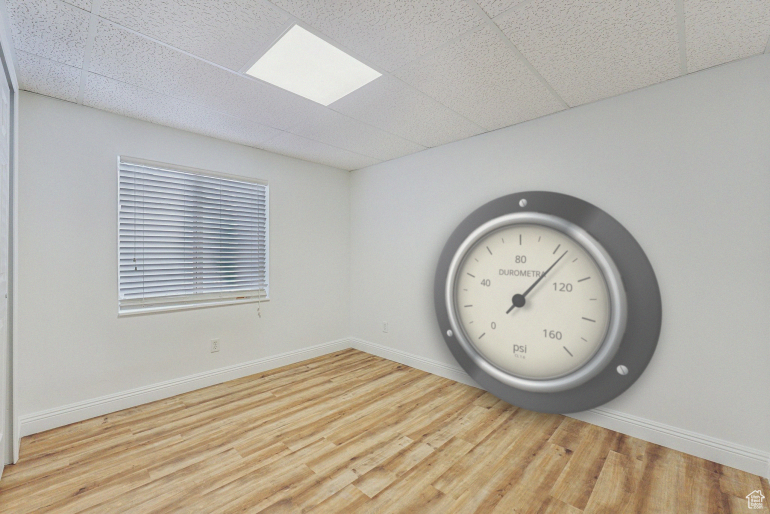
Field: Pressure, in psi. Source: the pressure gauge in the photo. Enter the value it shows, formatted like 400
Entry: 105
